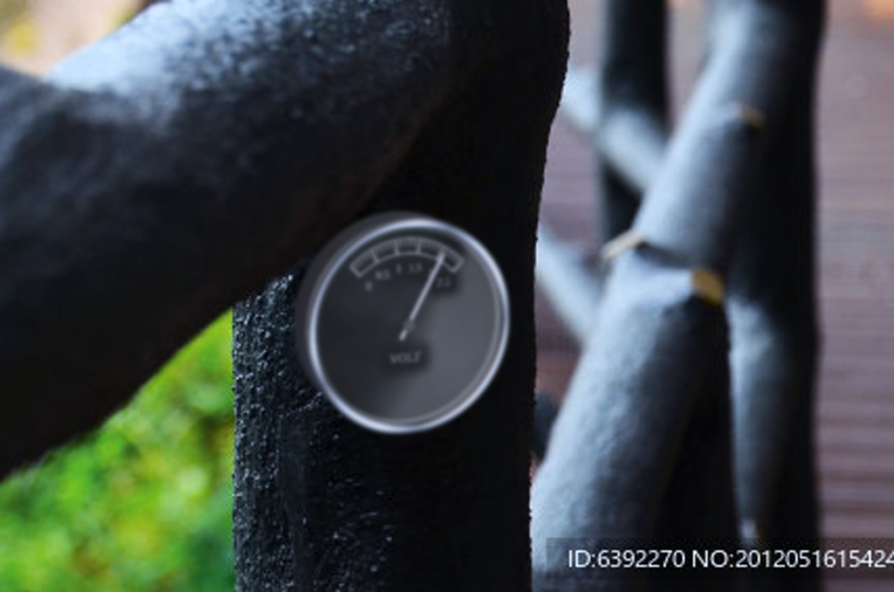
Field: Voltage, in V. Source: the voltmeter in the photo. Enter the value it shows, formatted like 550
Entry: 2
